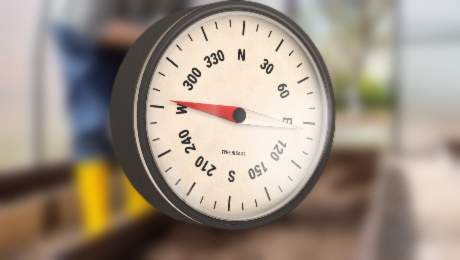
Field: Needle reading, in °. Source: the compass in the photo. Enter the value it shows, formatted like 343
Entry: 275
